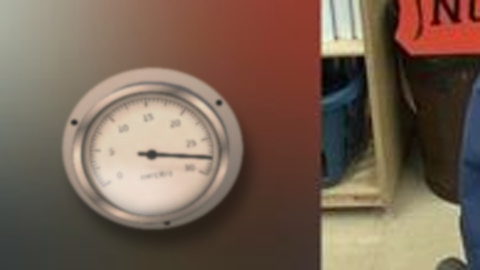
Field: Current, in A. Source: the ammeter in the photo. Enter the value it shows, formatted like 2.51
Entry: 27.5
